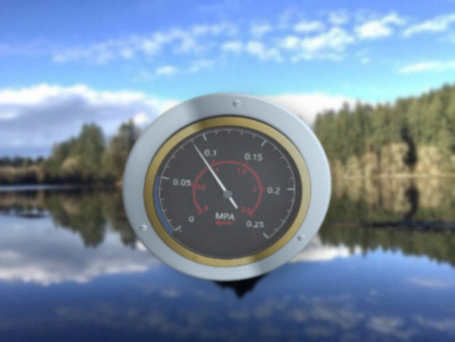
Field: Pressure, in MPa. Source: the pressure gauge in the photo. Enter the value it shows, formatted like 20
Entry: 0.09
